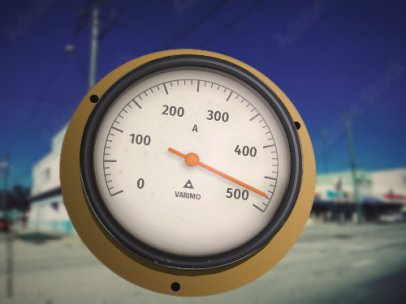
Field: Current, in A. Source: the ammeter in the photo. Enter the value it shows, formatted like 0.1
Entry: 480
